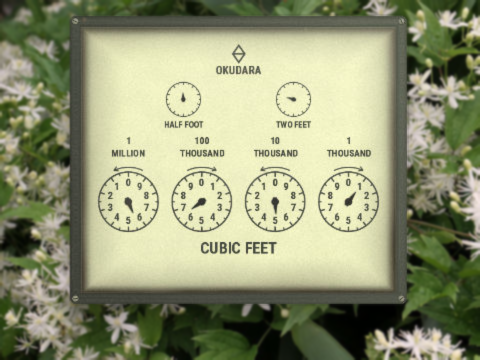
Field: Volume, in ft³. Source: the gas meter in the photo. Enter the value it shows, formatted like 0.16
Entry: 565100
